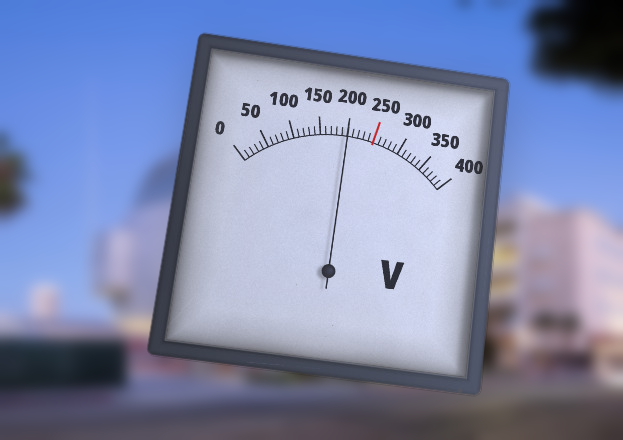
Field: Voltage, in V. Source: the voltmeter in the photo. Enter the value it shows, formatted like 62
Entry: 200
